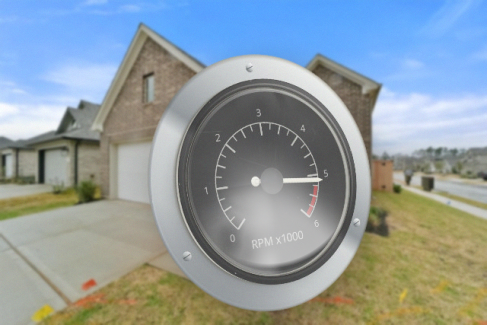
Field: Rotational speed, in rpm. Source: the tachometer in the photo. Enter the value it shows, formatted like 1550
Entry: 5125
